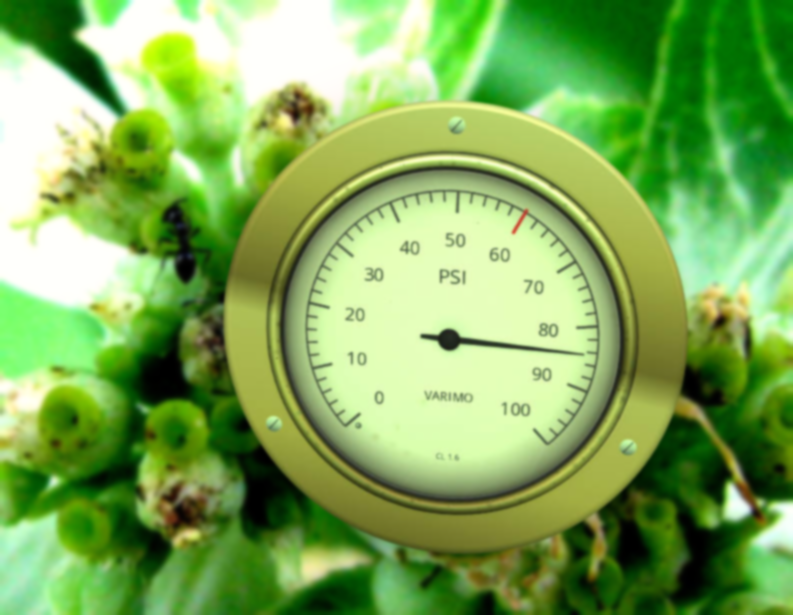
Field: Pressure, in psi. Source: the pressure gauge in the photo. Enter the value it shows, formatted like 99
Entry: 84
